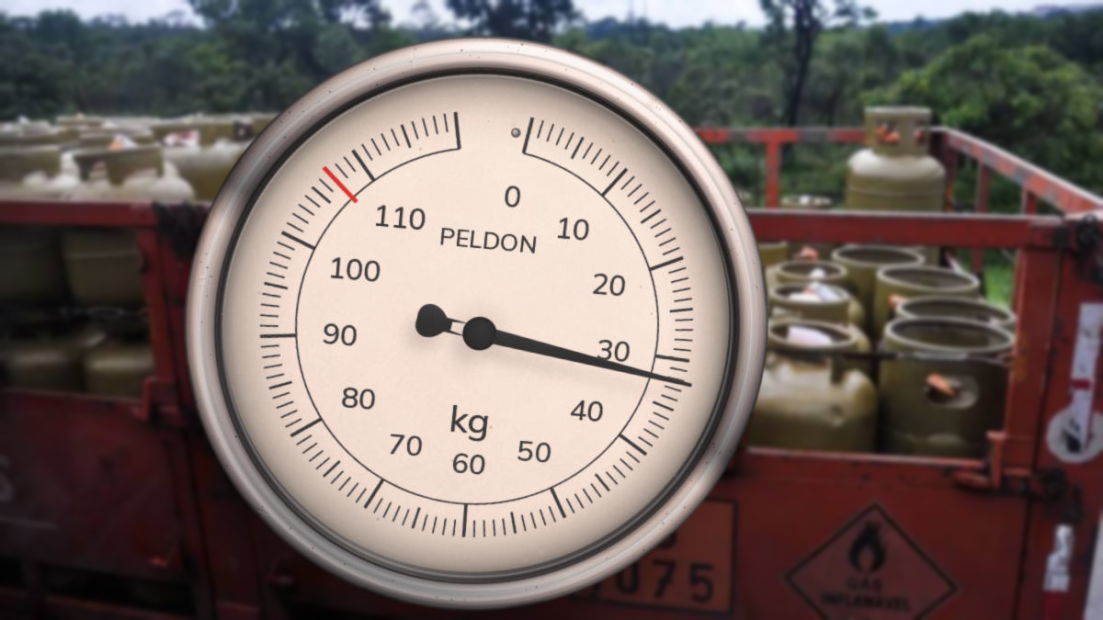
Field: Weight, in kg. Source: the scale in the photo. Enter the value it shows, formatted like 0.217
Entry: 32
